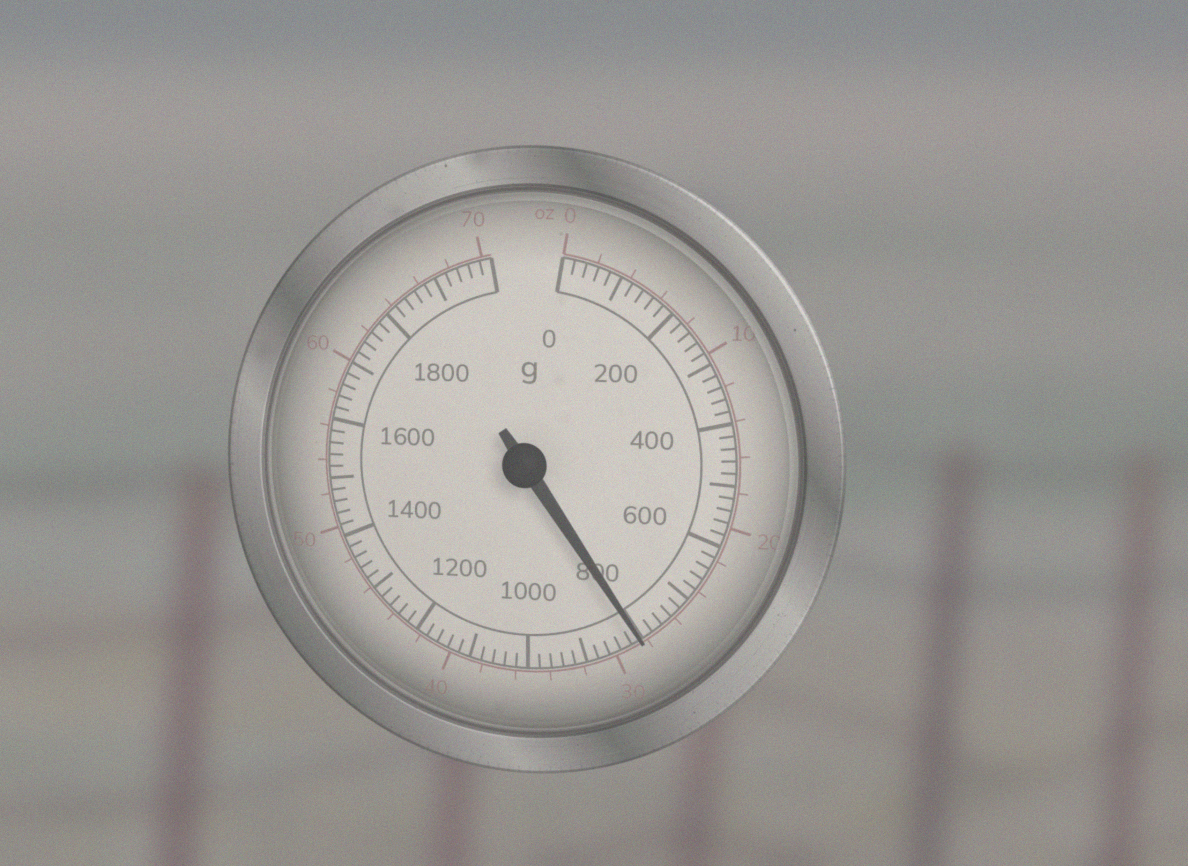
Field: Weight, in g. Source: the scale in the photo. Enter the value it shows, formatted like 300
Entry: 800
